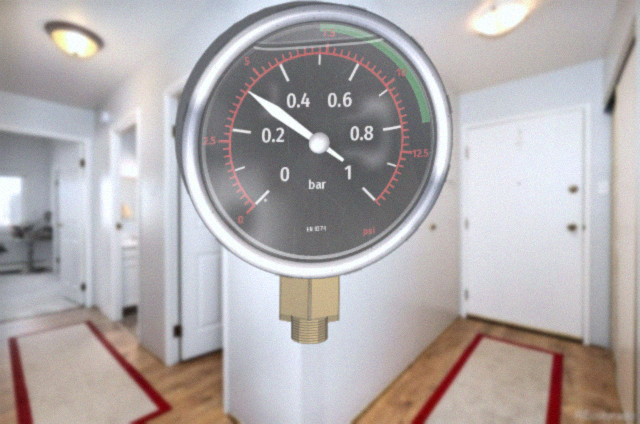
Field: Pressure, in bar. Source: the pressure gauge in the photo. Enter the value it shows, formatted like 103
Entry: 0.3
